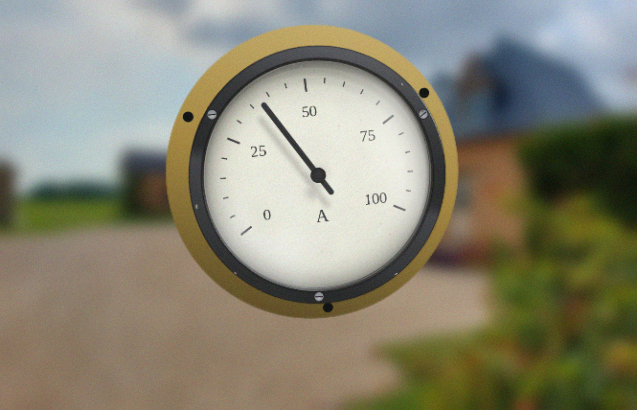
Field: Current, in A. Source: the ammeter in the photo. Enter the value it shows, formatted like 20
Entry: 37.5
